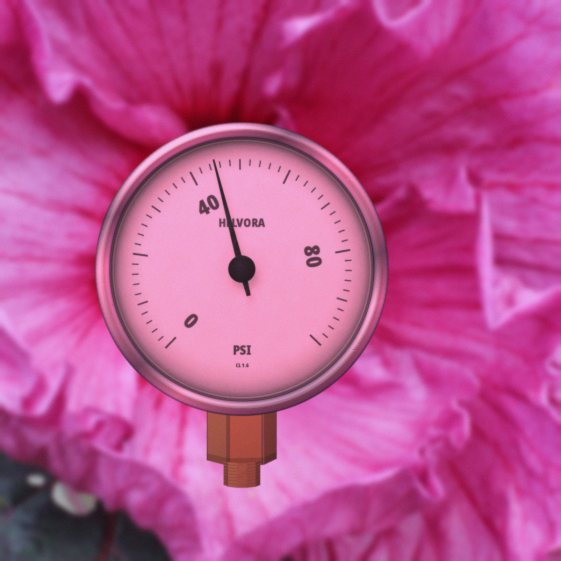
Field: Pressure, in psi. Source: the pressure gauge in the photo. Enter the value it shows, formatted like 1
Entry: 45
